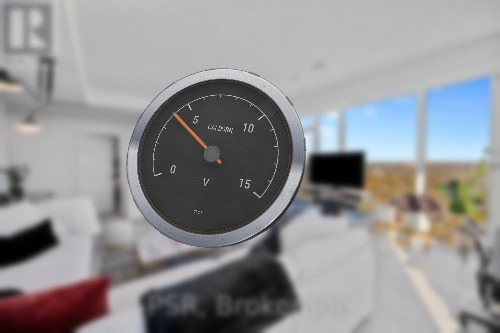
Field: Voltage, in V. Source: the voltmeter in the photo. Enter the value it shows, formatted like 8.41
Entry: 4
